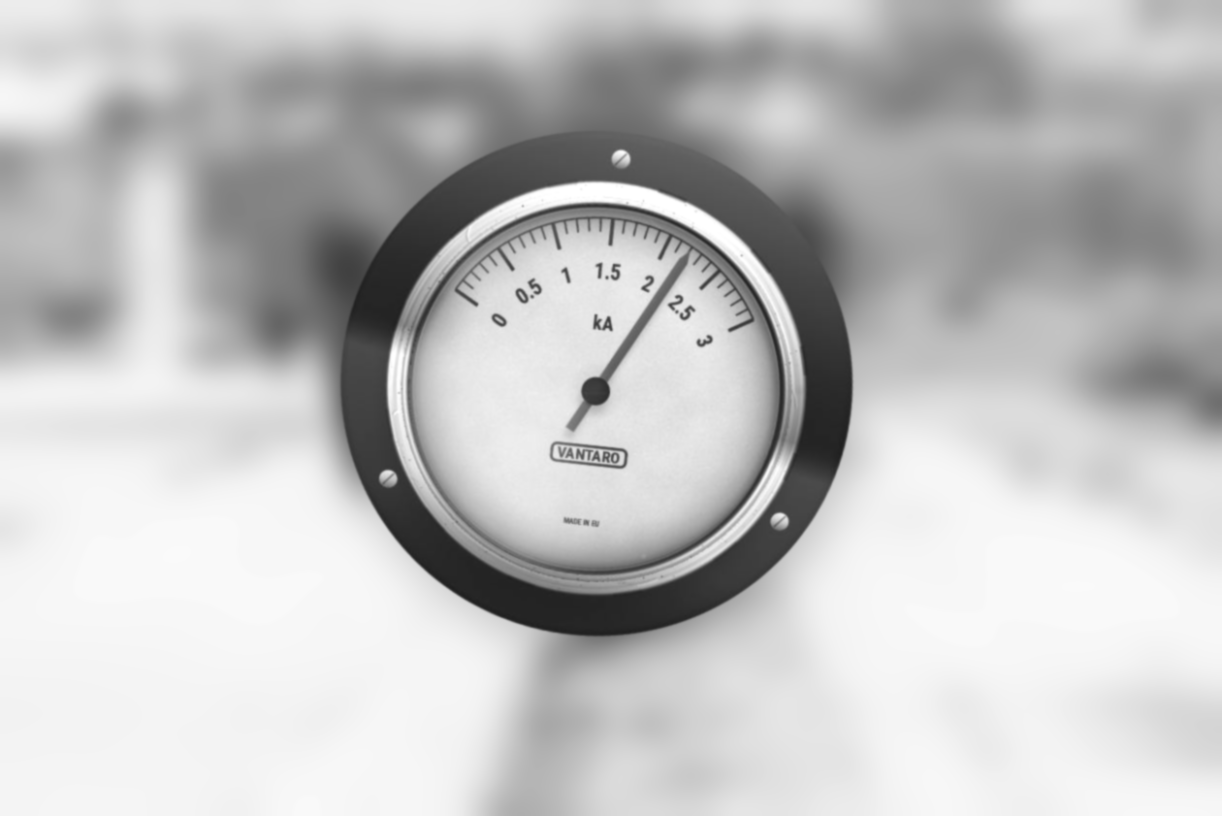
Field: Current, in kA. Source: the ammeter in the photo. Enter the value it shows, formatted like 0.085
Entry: 2.2
